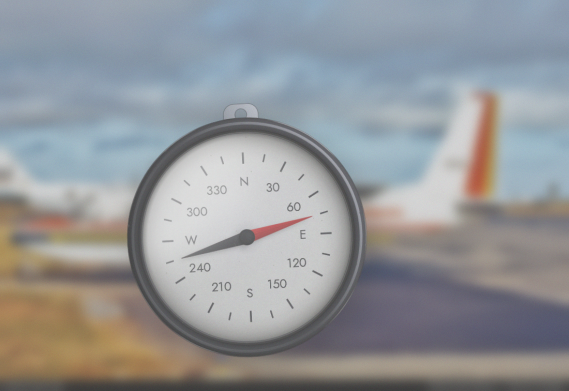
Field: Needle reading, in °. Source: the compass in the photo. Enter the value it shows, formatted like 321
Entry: 75
